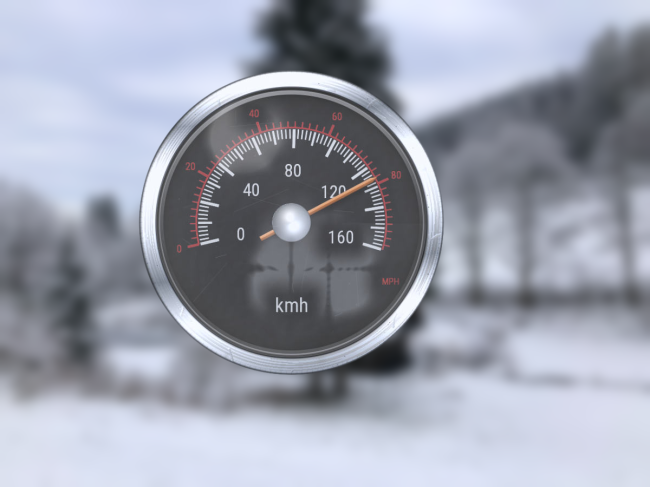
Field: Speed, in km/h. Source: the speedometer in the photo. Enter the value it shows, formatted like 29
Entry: 126
